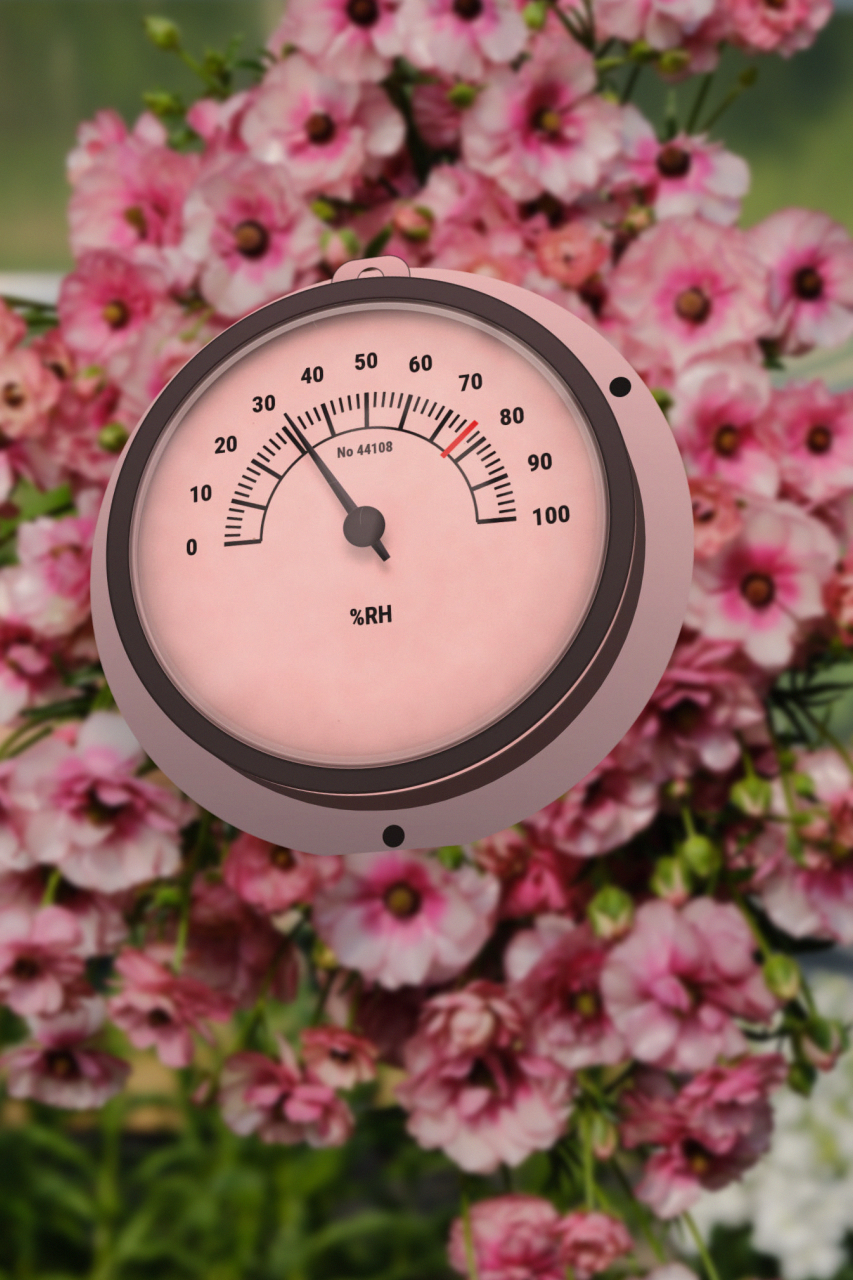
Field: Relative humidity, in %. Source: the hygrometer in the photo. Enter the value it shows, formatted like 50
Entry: 32
